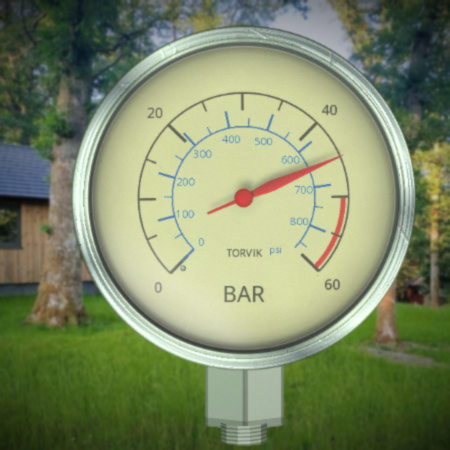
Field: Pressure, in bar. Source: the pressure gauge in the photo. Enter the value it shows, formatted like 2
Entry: 45
